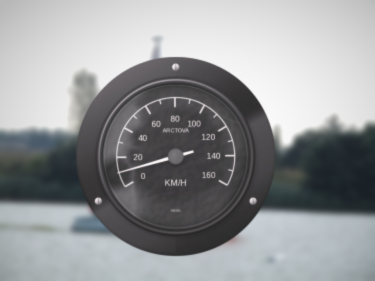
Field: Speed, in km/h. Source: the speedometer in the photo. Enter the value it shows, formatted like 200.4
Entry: 10
